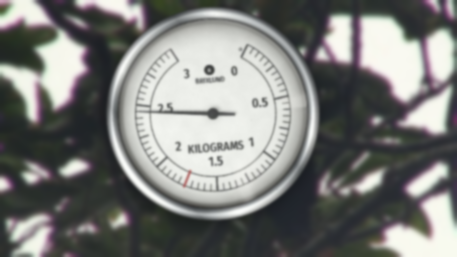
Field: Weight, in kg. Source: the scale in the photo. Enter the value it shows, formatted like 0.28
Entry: 2.45
